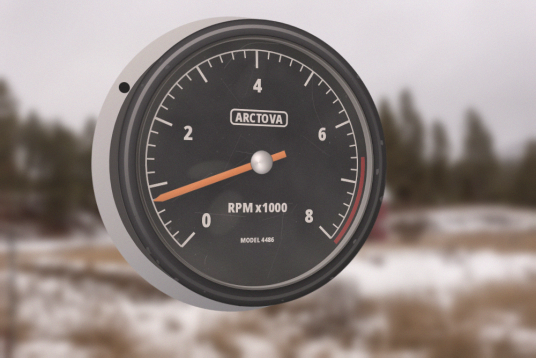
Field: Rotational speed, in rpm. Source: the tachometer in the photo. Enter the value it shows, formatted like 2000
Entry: 800
